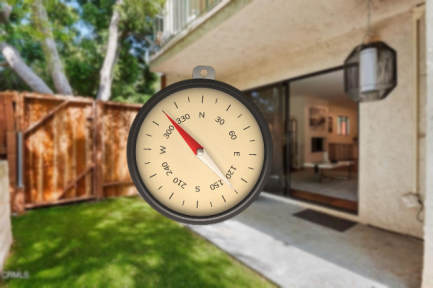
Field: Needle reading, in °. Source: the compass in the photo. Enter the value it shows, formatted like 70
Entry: 315
